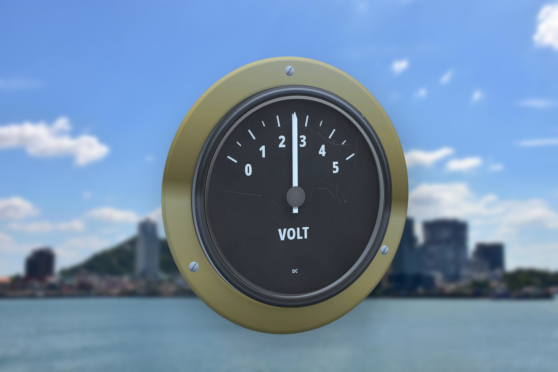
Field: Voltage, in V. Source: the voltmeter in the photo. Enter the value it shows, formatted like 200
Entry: 2.5
